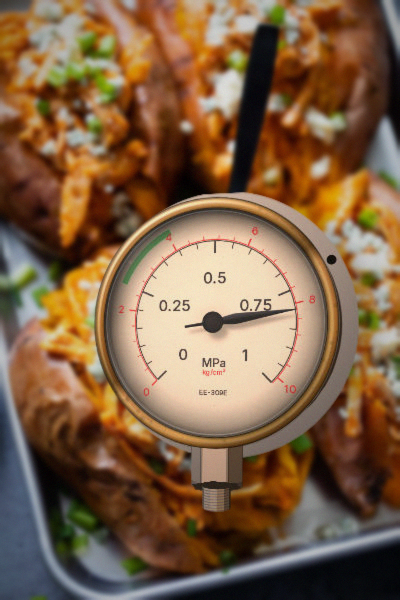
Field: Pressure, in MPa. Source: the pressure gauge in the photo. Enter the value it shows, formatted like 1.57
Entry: 0.8
